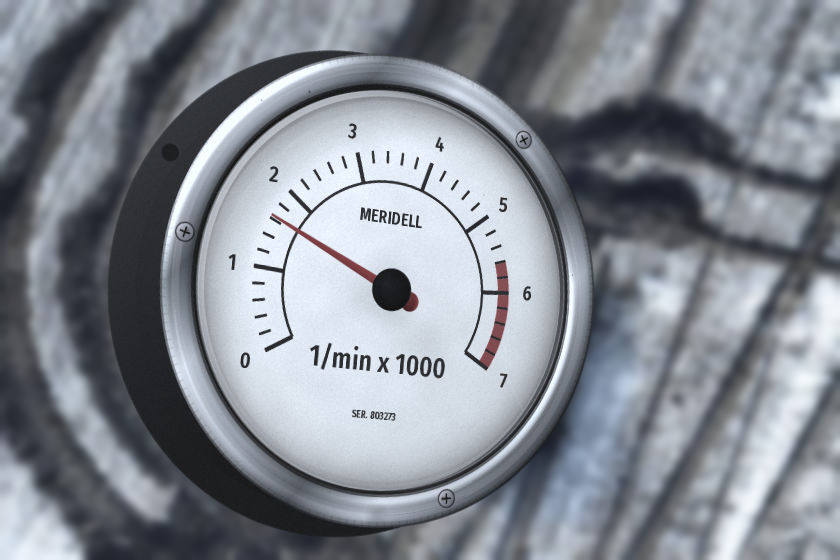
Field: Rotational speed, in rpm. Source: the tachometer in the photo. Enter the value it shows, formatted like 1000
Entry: 1600
